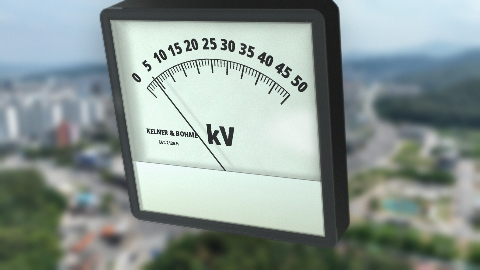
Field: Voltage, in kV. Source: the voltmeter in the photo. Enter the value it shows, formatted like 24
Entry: 5
